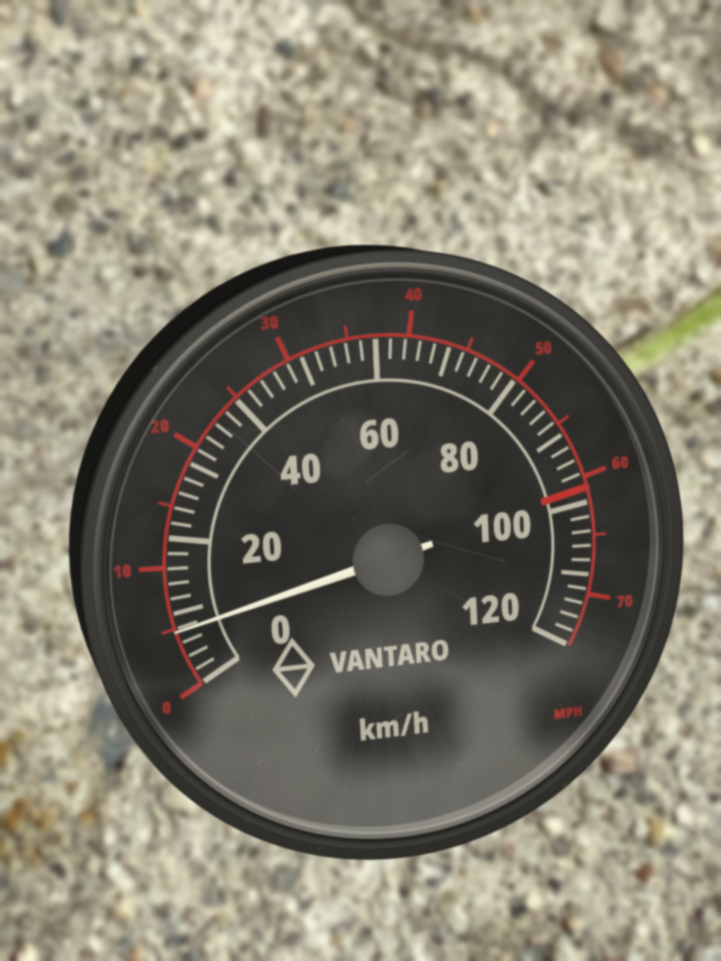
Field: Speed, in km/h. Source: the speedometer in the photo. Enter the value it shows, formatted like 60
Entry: 8
